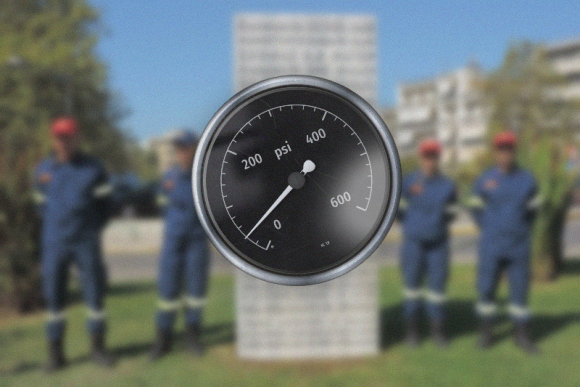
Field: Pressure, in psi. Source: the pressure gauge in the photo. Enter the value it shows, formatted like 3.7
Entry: 40
